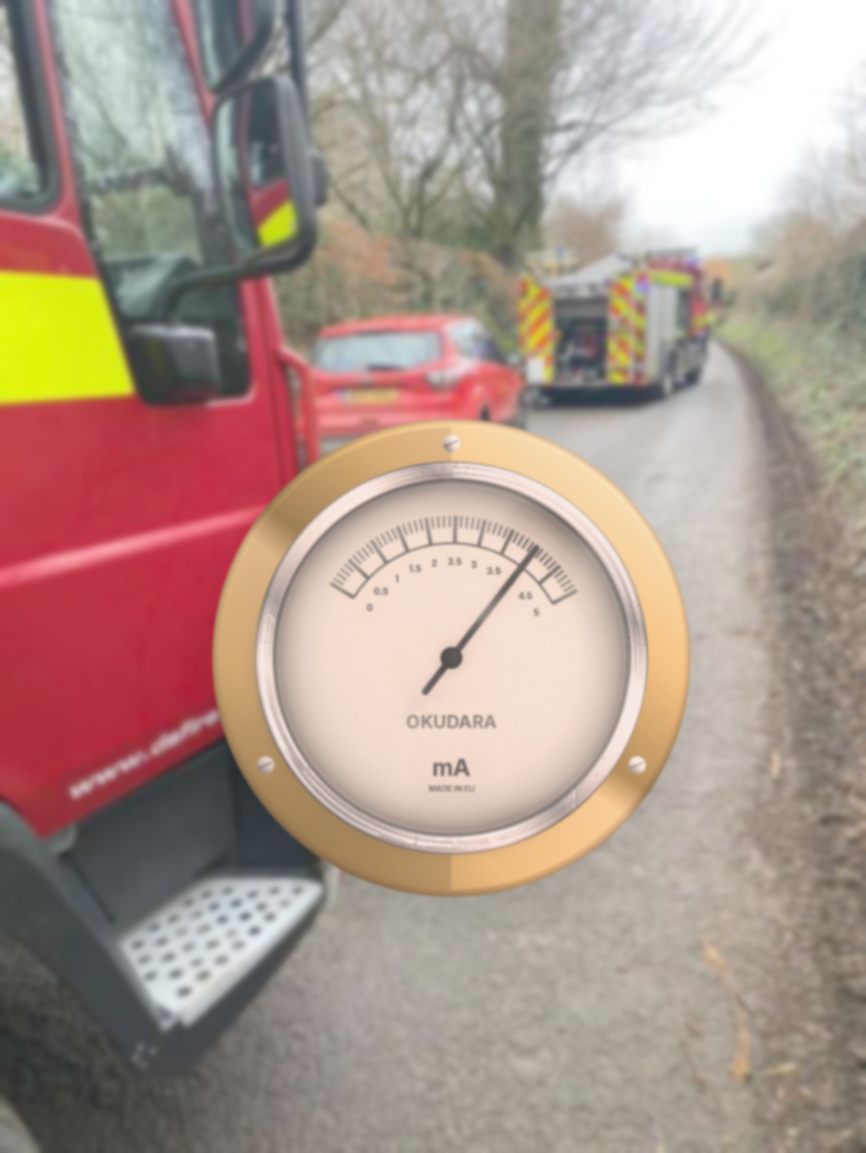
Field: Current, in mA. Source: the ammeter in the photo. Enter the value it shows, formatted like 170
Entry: 4
